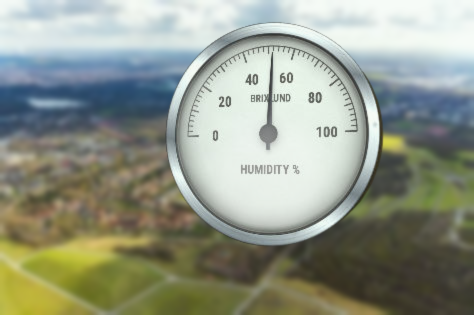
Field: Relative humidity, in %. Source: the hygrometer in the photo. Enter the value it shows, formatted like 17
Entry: 52
